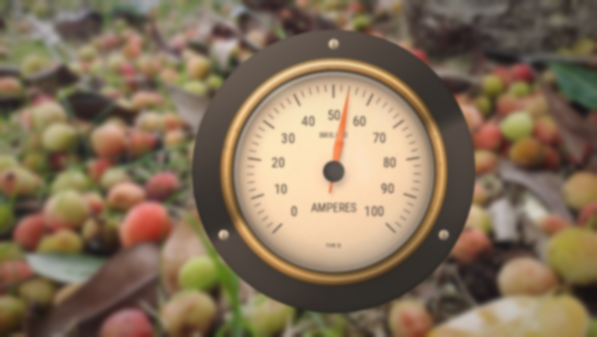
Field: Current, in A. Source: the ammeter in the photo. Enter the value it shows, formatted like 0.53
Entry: 54
